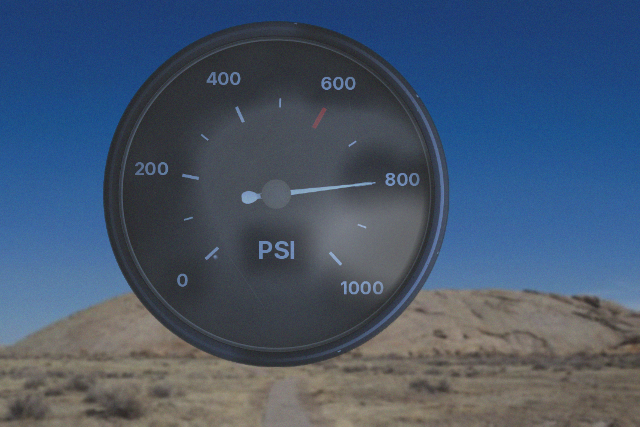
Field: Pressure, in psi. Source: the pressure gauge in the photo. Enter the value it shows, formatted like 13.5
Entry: 800
